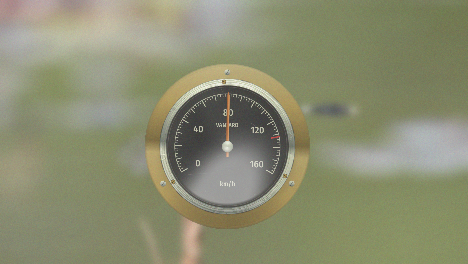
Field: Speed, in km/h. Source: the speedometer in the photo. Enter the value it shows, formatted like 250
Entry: 80
